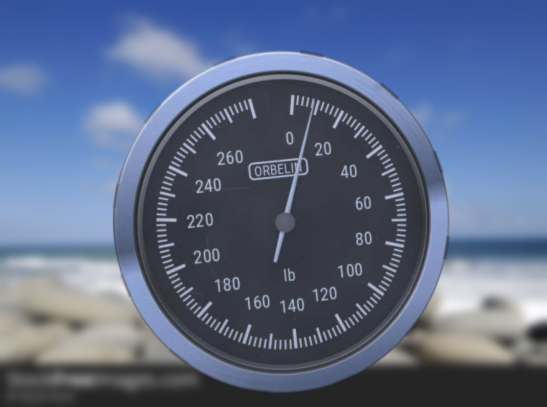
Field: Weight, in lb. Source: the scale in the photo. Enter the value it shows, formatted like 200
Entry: 8
